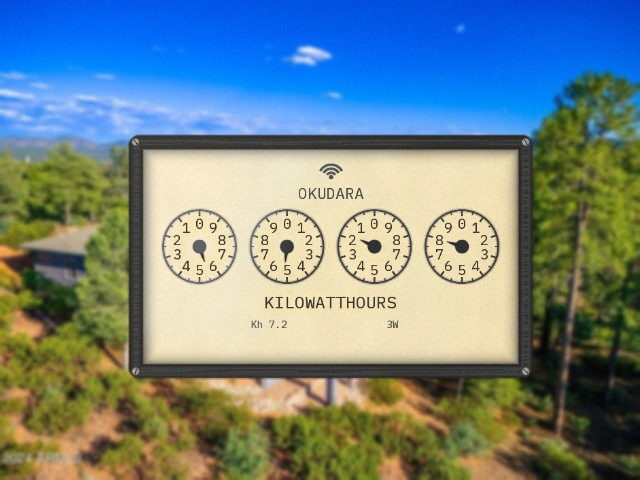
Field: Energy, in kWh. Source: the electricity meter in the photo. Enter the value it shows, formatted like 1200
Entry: 5518
